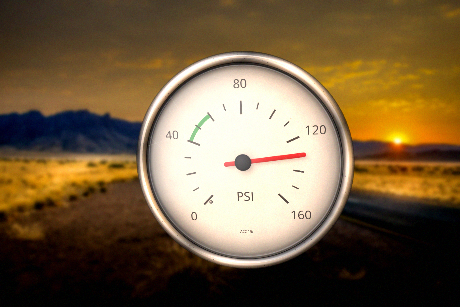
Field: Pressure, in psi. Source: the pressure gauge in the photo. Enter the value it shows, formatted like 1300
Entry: 130
